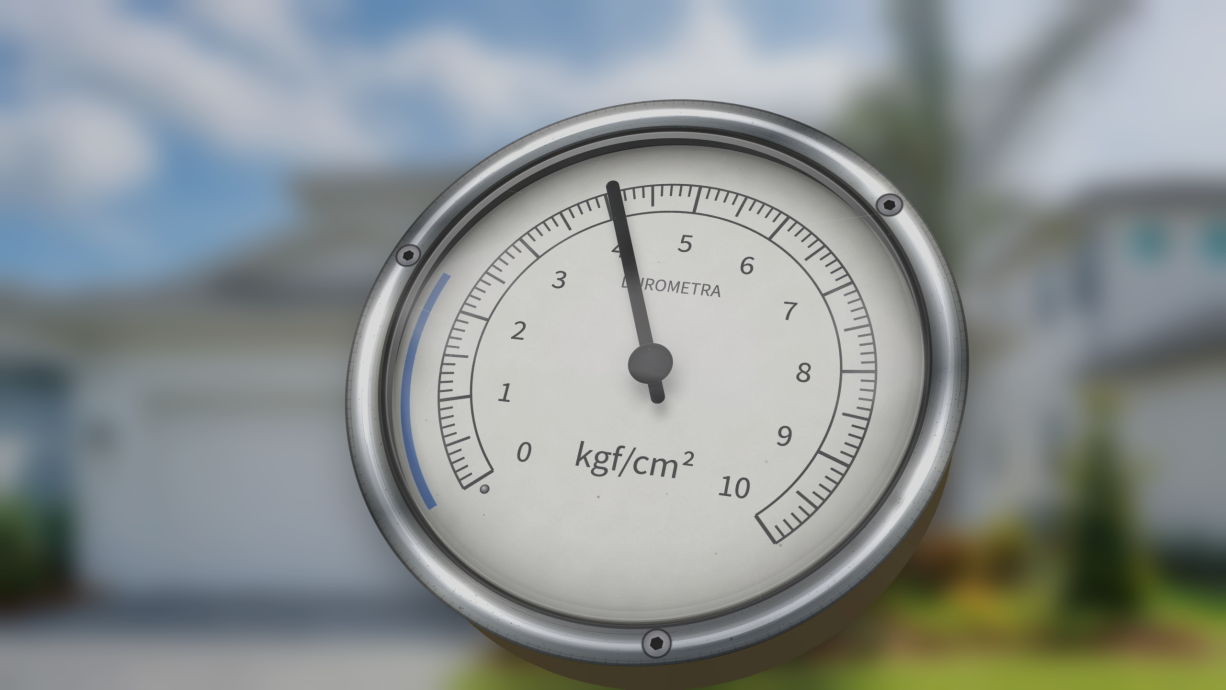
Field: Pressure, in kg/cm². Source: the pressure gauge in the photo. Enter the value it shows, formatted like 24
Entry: 4.1
